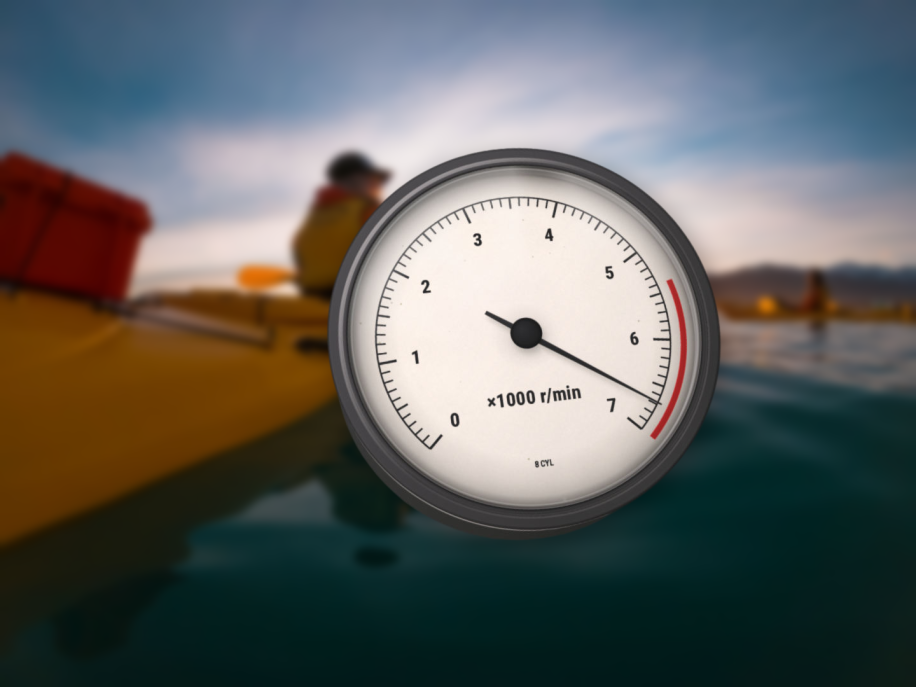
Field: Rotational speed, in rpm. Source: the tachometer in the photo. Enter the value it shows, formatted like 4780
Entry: 6700
